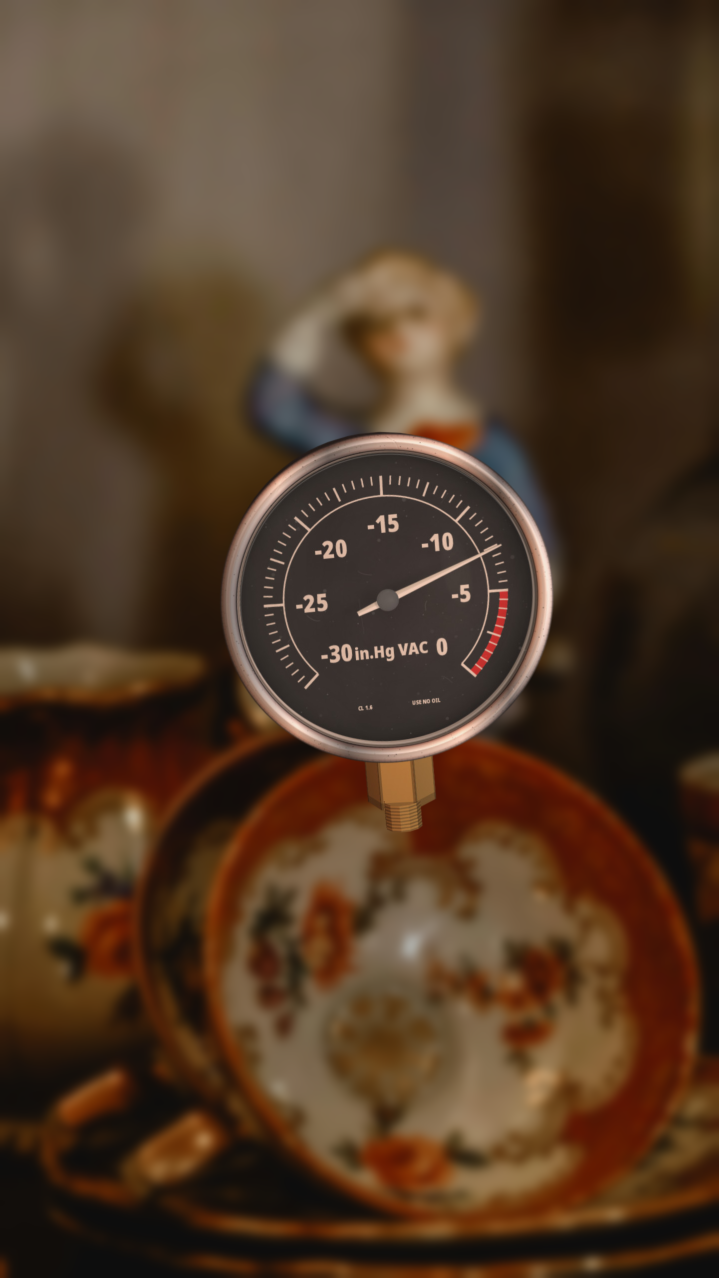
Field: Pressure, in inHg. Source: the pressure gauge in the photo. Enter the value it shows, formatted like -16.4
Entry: -7.5
